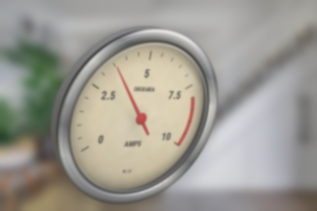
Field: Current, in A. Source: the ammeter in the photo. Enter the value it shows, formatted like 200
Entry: 3.5
